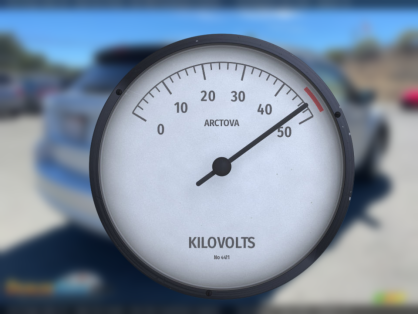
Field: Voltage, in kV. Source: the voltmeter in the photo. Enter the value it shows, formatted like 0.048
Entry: 47
